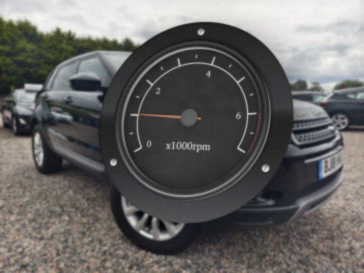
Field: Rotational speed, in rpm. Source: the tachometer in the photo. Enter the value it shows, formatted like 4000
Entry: 1000
